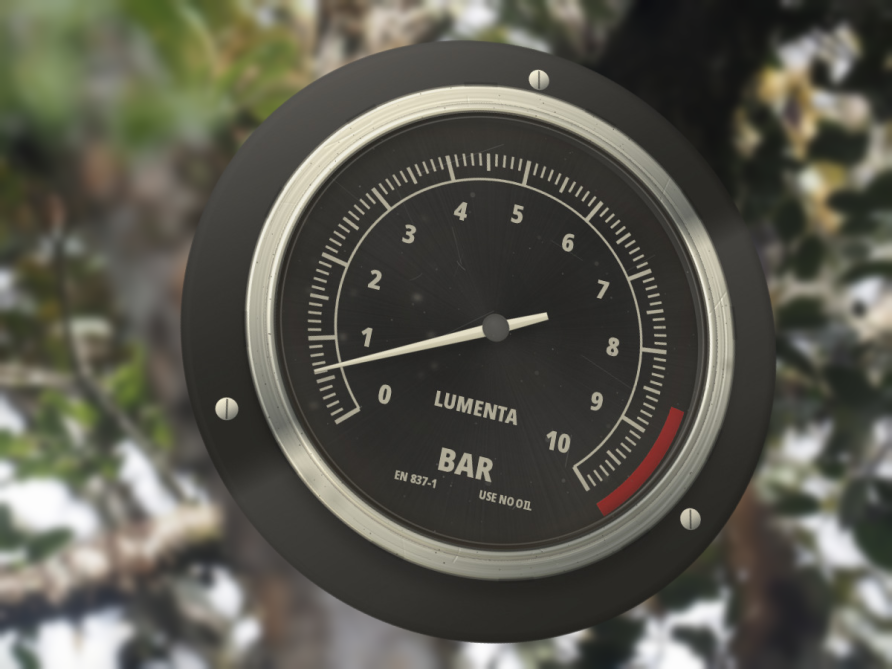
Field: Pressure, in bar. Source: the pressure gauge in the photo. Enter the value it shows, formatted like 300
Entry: 0.6
